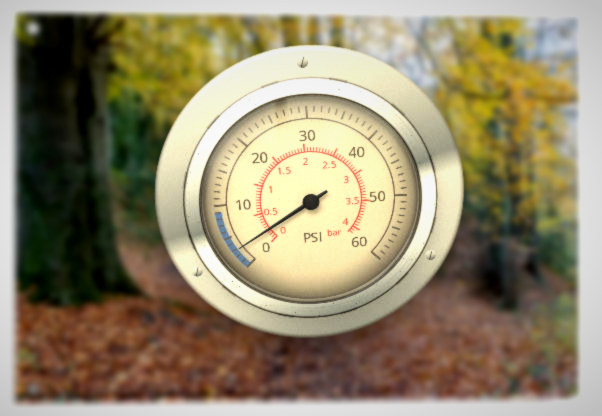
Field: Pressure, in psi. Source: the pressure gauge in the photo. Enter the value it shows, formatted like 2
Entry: 3
